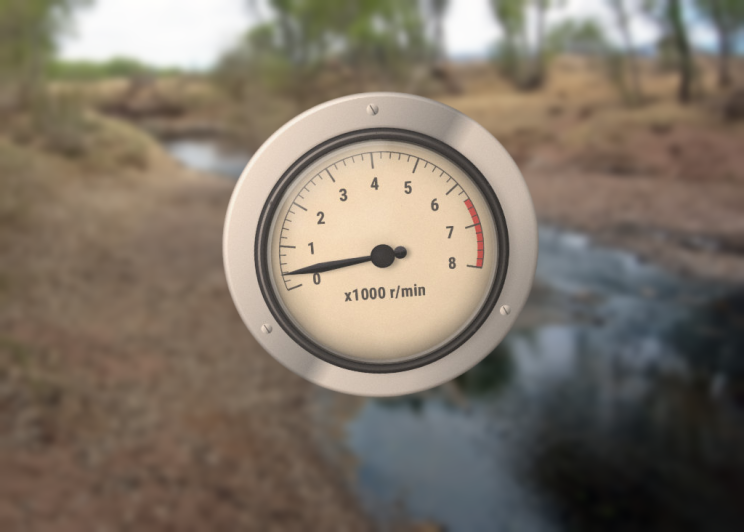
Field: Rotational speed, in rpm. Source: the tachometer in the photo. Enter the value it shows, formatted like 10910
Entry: 400
